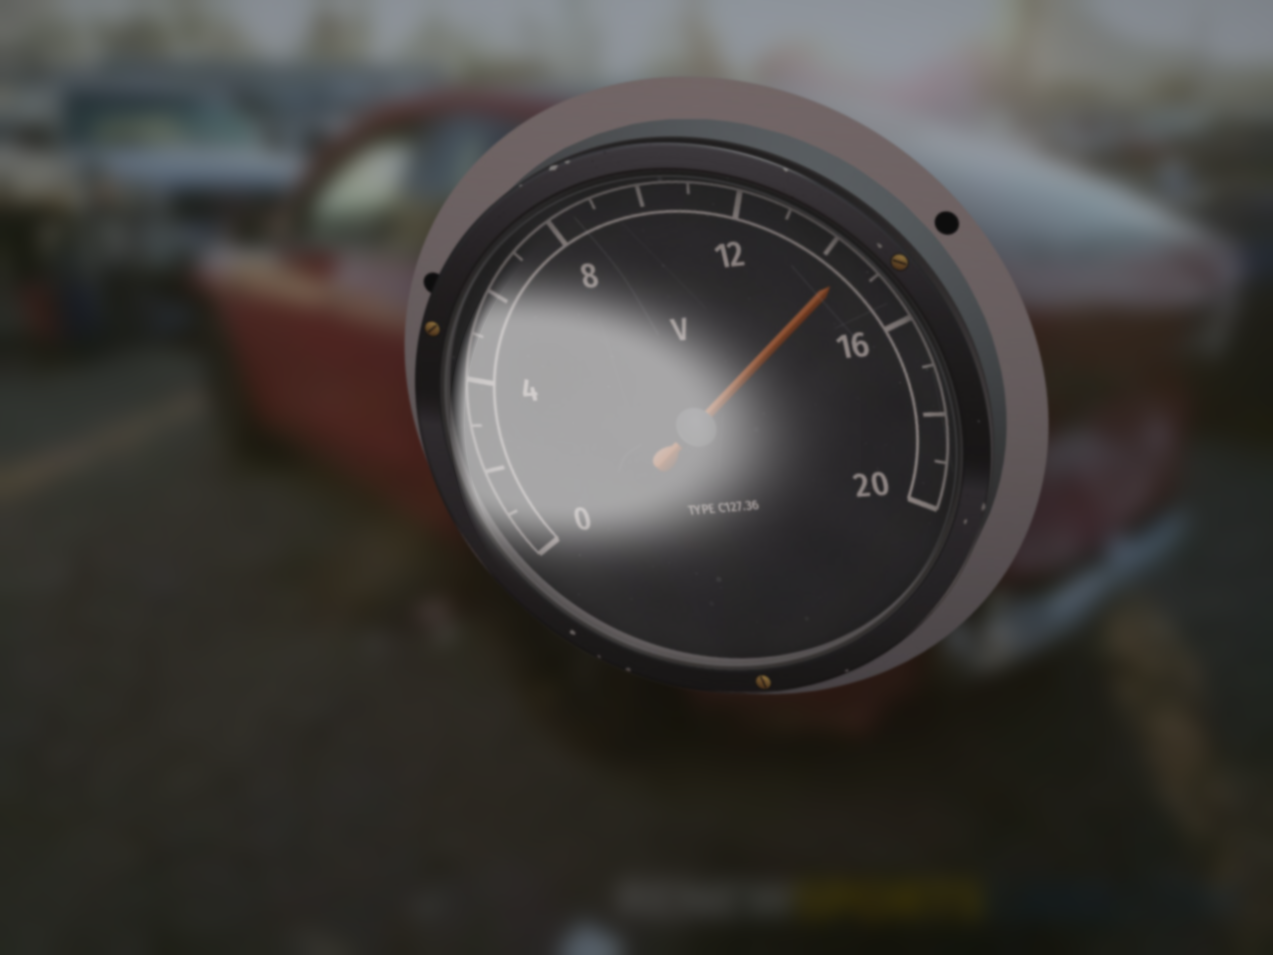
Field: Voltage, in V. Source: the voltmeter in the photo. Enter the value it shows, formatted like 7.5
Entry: 14.5
